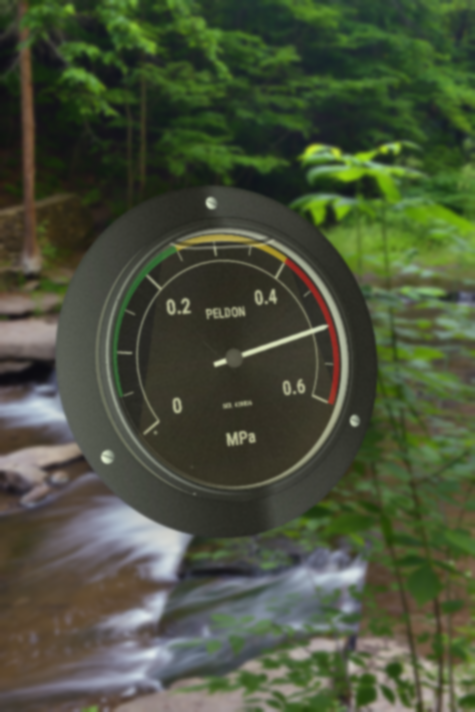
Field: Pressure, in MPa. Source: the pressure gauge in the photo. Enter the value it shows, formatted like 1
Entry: 0.5
